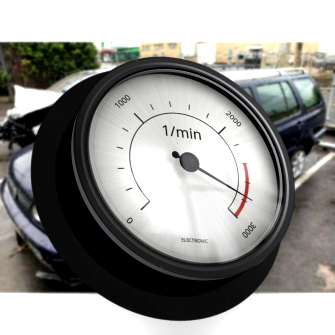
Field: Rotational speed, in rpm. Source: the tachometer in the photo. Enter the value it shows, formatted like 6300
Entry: 2800
